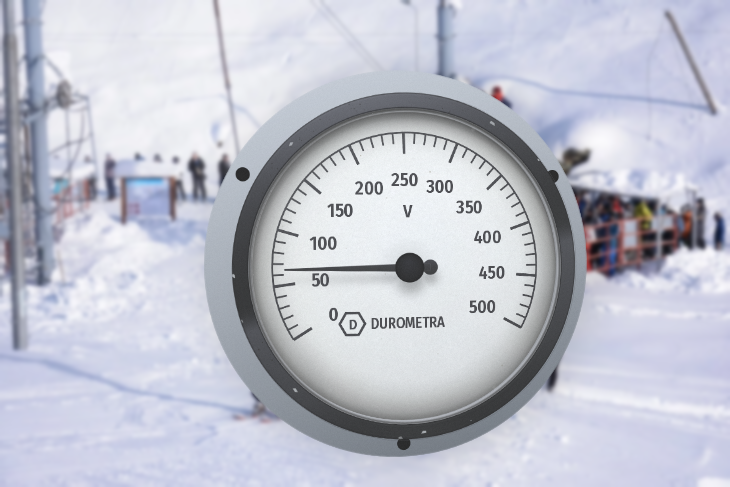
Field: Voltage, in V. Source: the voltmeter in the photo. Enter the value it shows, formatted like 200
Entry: 65
